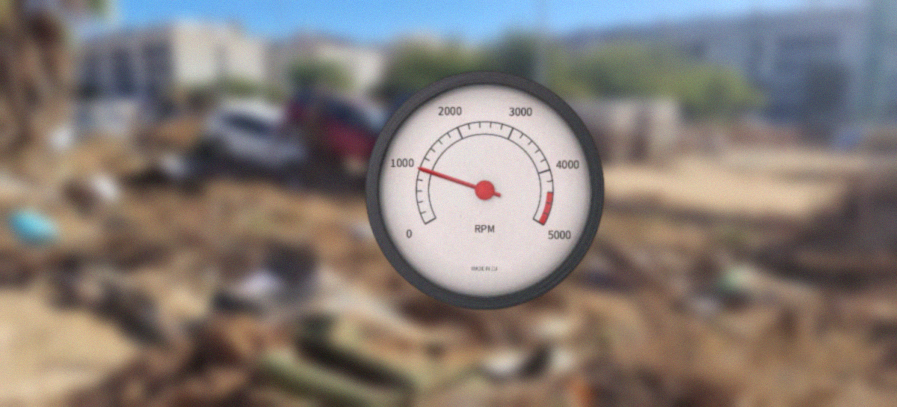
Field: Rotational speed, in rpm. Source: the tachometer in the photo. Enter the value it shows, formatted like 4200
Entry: 1000
